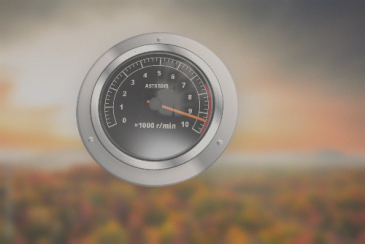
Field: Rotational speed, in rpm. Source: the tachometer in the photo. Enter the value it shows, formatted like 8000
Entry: 9400
